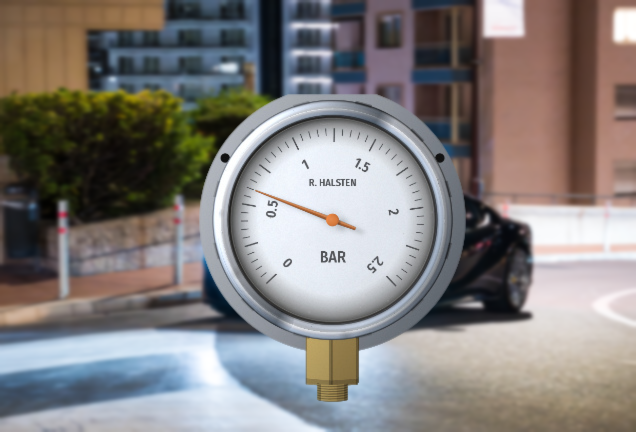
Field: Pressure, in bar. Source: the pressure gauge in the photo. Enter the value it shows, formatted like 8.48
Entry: 0.6
